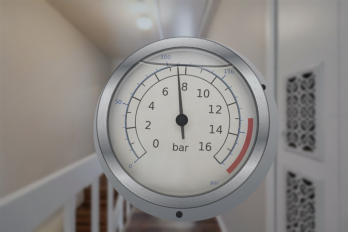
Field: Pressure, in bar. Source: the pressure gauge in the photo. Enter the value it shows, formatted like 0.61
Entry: 7.5
